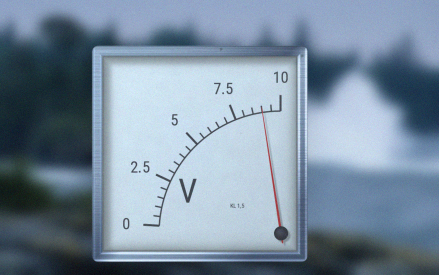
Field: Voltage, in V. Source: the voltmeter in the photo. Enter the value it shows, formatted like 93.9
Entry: 9
